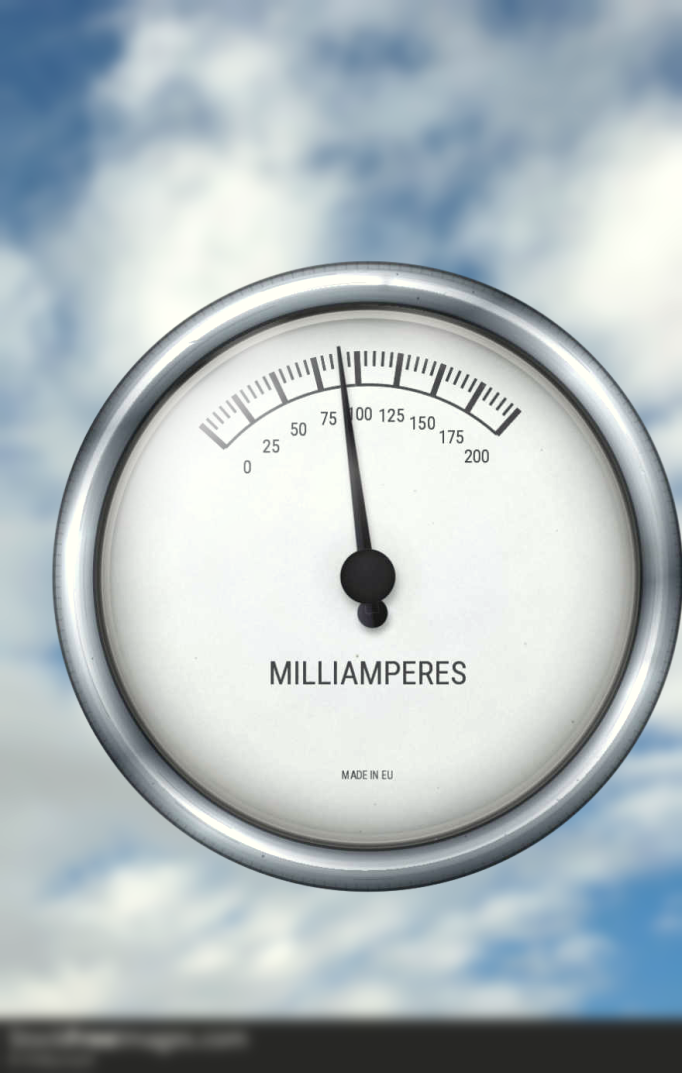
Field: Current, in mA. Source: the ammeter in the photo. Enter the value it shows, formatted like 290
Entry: 90
